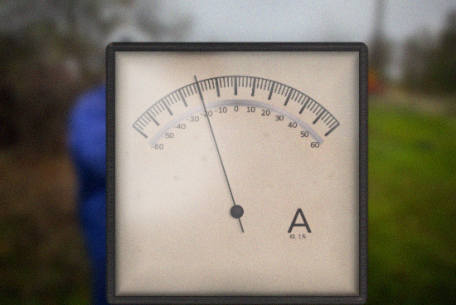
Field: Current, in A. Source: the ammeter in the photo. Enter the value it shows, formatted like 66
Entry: -20
